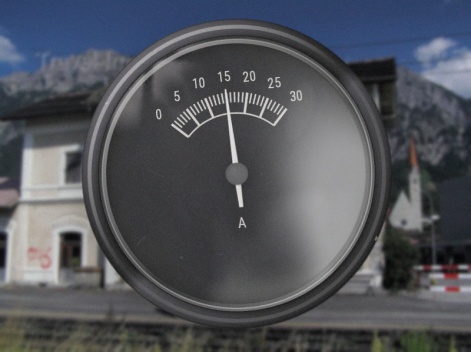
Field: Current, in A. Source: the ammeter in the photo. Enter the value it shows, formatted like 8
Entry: 15
